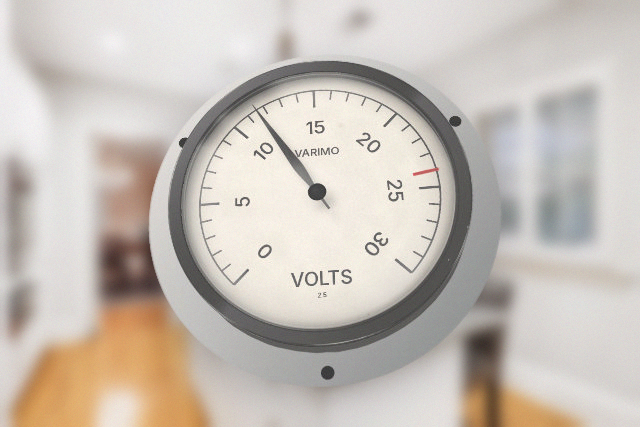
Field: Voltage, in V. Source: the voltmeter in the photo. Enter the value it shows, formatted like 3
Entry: 11.5
